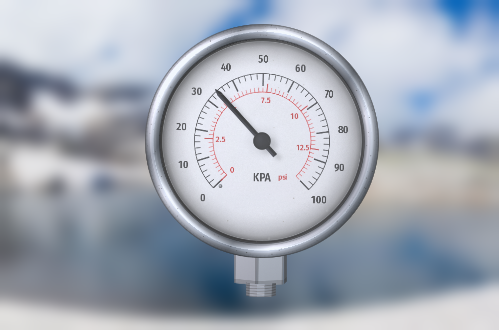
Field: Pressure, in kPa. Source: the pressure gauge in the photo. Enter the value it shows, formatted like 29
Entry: 34
